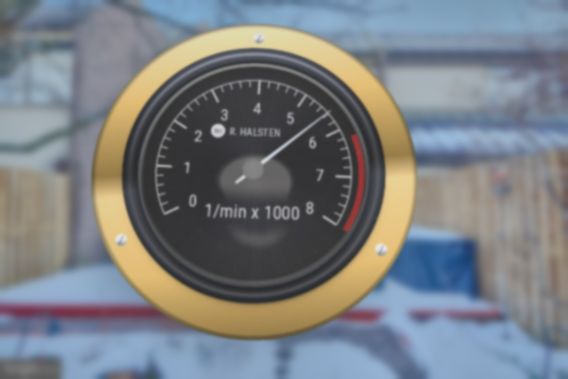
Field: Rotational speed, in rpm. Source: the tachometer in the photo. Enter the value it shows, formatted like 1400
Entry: 5600
